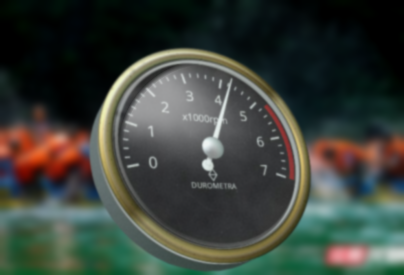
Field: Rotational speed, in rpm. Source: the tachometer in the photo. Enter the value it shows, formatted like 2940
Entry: 4200
